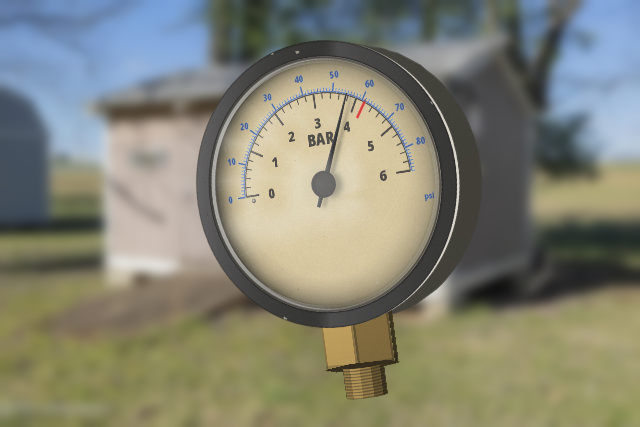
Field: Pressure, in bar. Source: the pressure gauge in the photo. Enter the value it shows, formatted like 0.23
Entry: 3.8
